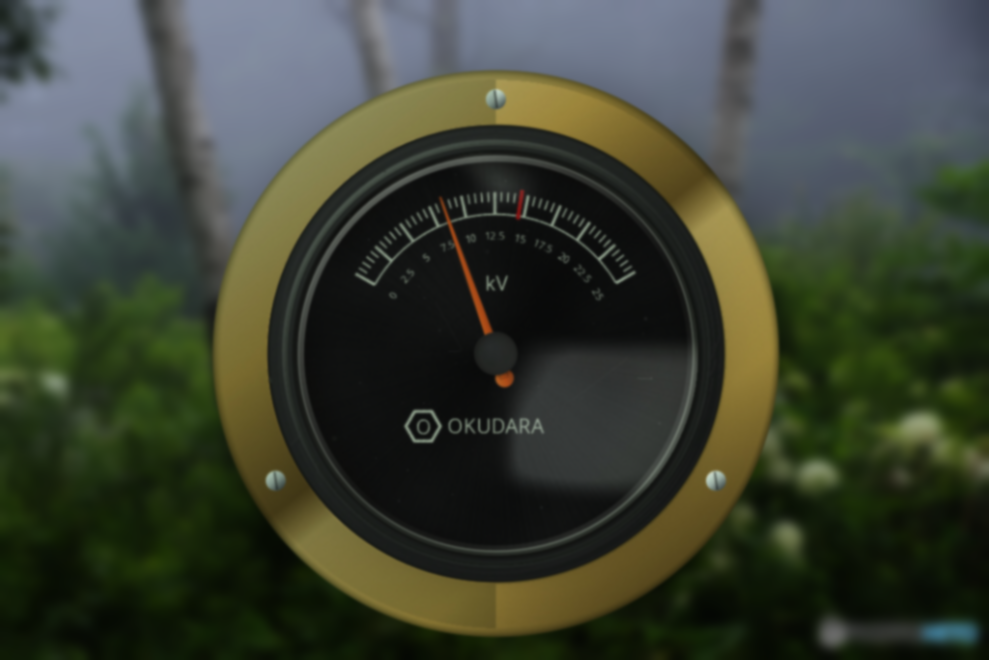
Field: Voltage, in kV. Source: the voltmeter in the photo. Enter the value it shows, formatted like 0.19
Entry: 8.5
